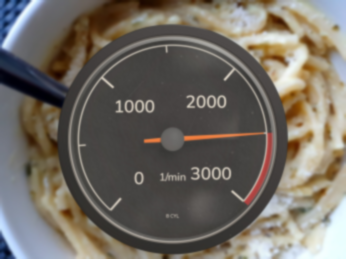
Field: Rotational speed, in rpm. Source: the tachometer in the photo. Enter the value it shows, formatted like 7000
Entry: 2500
